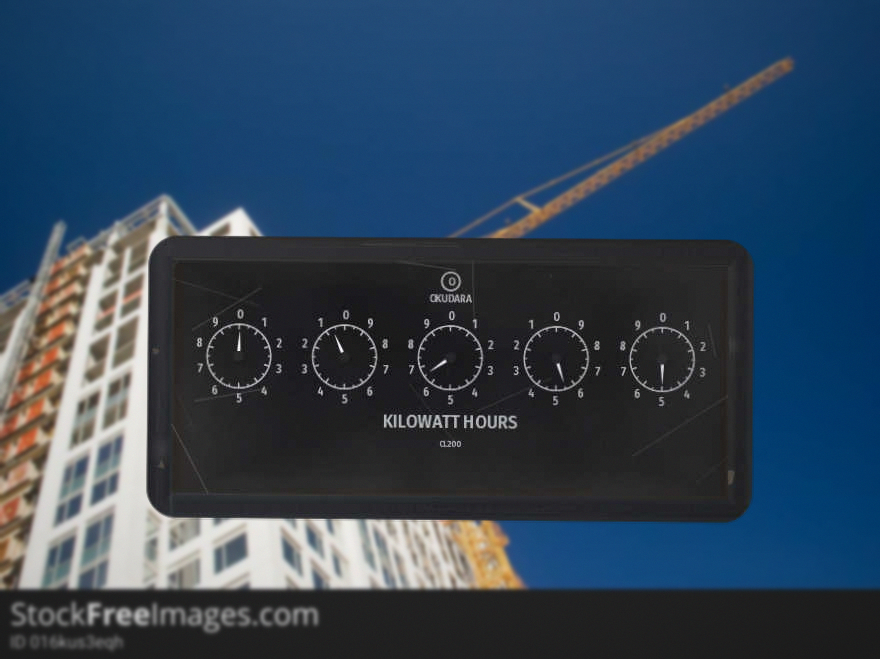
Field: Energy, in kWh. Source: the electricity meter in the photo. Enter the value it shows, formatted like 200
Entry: 655
